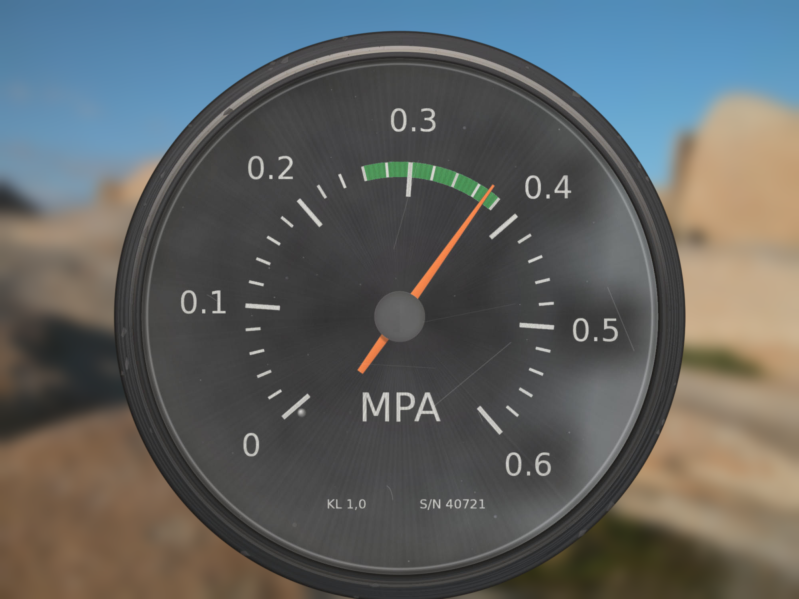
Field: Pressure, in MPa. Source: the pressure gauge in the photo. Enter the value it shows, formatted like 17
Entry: 0.37
